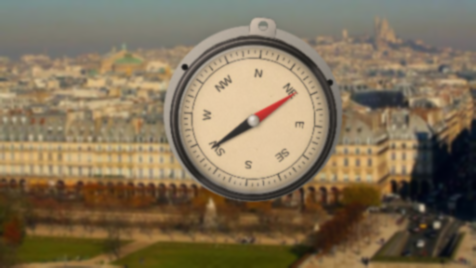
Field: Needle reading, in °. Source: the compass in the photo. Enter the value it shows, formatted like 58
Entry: 50
